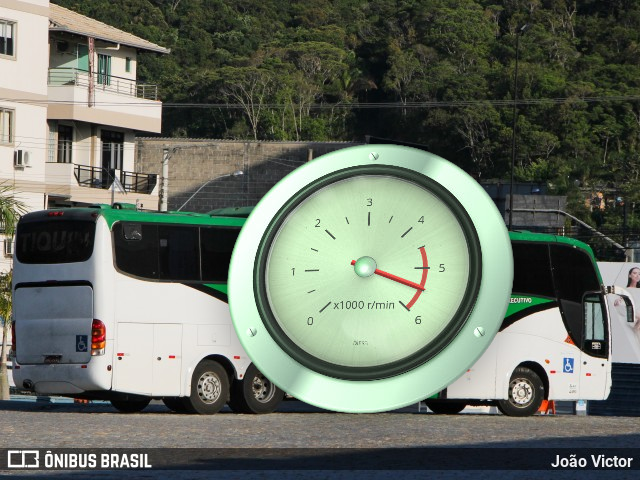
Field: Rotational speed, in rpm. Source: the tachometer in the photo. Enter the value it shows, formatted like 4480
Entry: 5500
